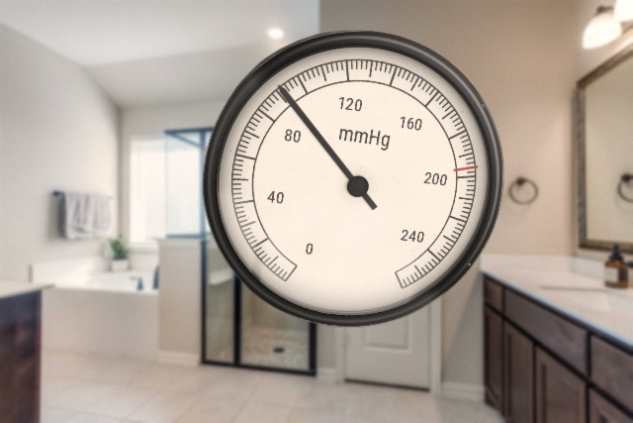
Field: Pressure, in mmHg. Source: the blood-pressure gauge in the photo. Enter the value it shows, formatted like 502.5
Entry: 92
